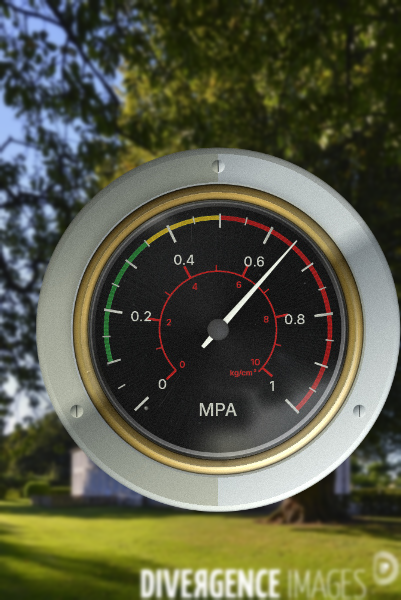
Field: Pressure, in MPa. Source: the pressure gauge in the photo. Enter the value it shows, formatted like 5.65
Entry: 0.65
